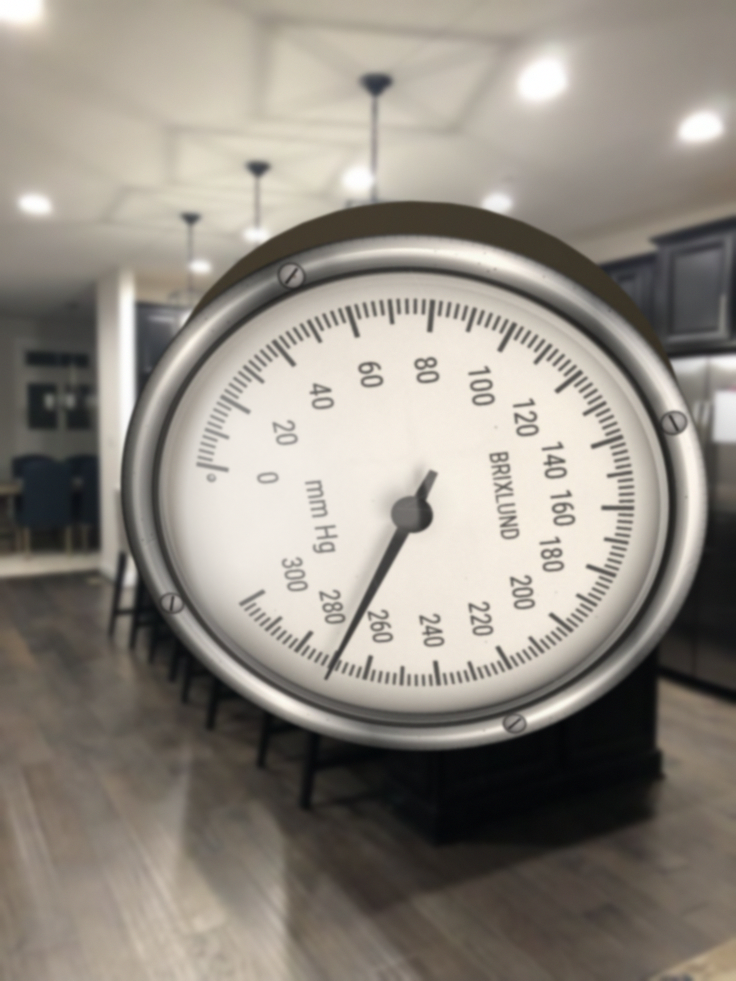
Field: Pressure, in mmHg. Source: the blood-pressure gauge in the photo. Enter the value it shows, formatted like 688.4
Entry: 270
